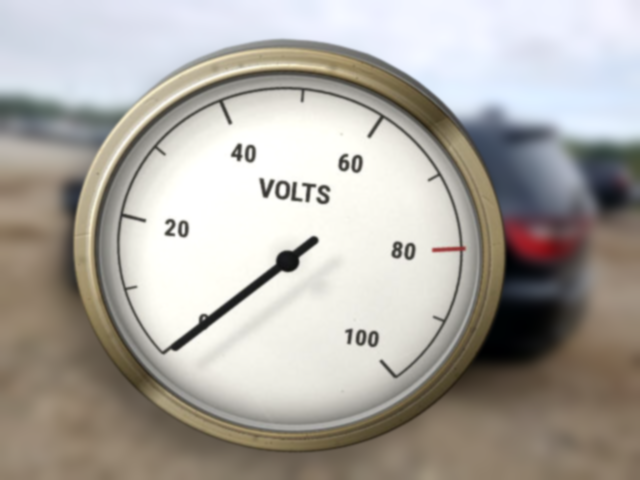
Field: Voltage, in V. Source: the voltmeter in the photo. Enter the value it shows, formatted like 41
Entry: 0
